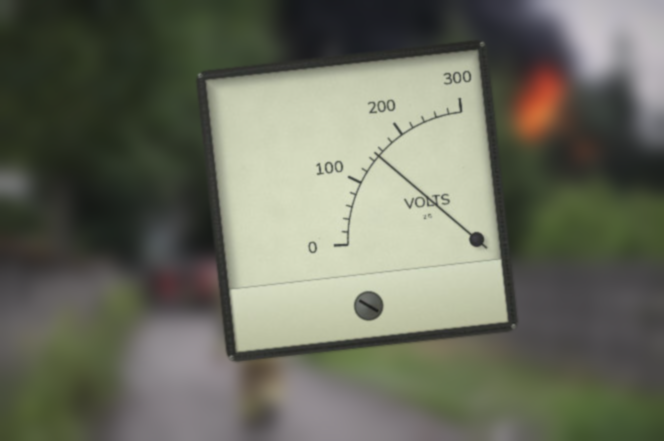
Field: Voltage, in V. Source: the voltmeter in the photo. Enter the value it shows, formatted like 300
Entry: 150
